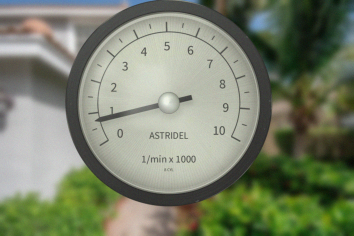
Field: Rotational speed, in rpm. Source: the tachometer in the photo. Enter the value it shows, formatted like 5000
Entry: 750
